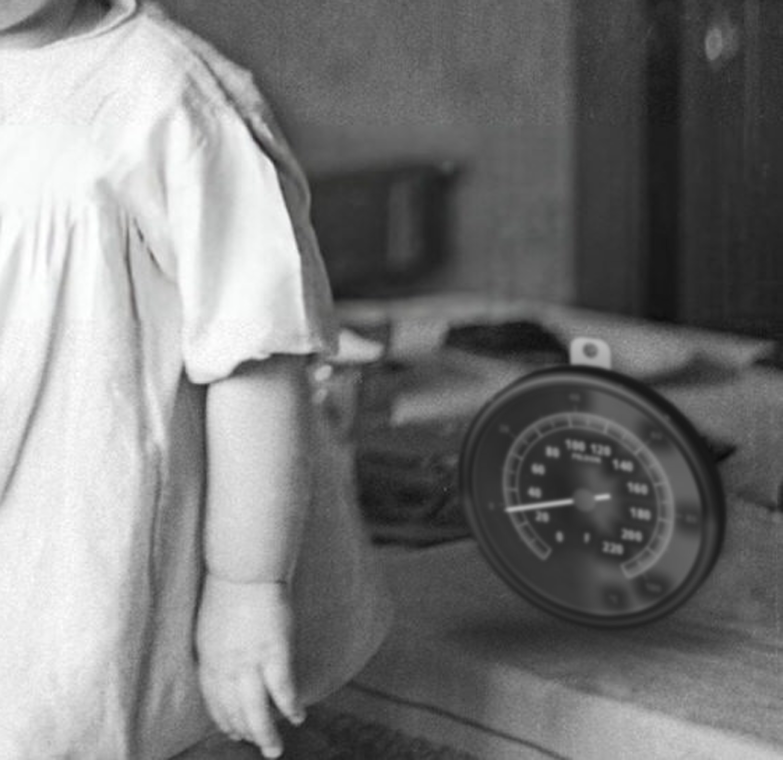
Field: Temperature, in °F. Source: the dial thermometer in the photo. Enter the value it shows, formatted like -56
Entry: 30
